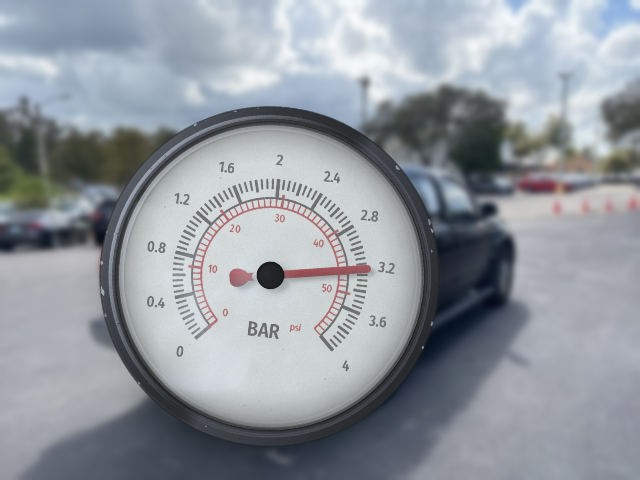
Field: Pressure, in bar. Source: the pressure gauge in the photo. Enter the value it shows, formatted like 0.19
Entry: 3.2
